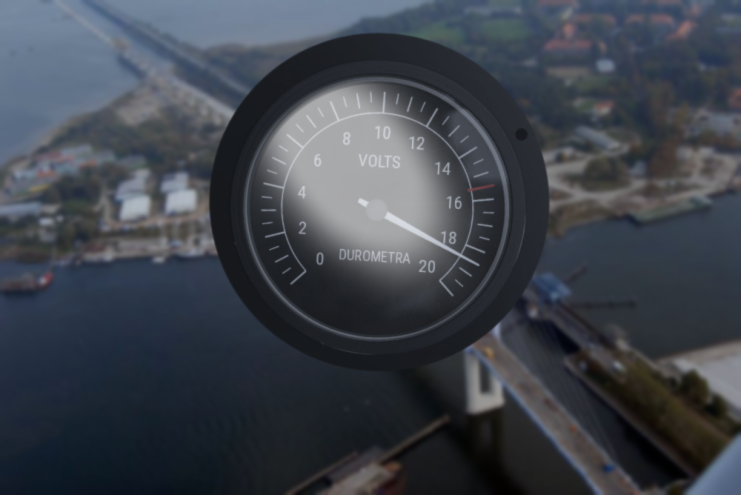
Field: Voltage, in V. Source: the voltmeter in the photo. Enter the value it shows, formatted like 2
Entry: 18.5
